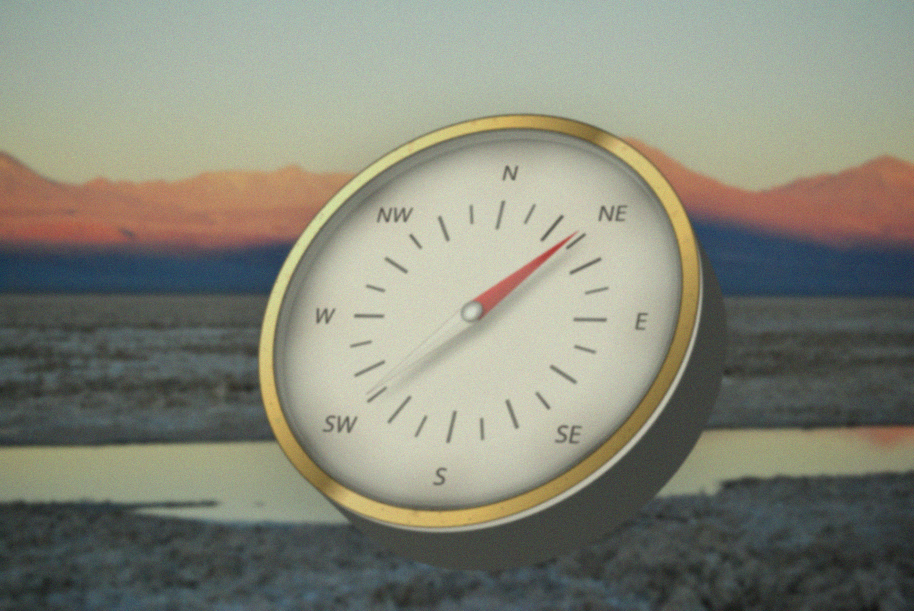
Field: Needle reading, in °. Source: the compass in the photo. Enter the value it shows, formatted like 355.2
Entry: 45
